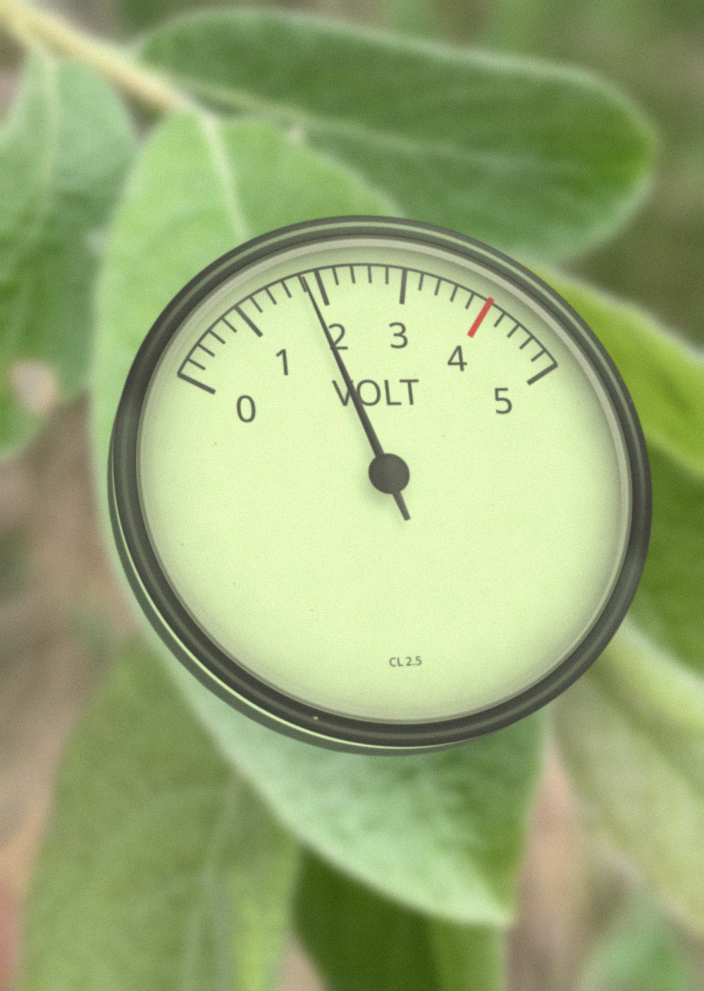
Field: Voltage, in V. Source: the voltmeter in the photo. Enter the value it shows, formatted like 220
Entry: 1.8
